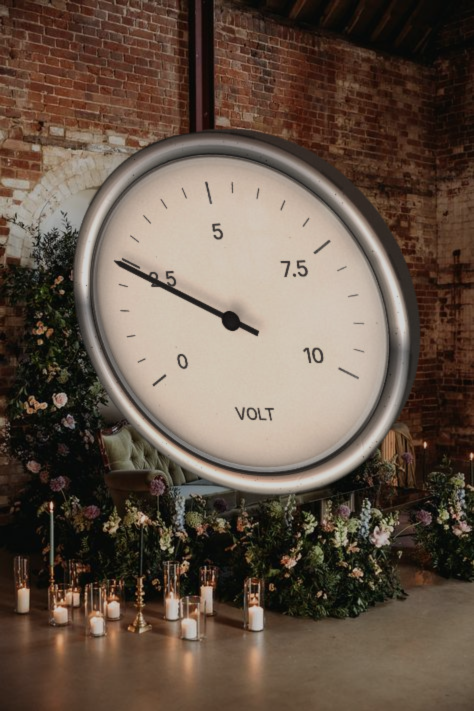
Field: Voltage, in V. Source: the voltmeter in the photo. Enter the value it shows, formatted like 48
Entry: 2.5
